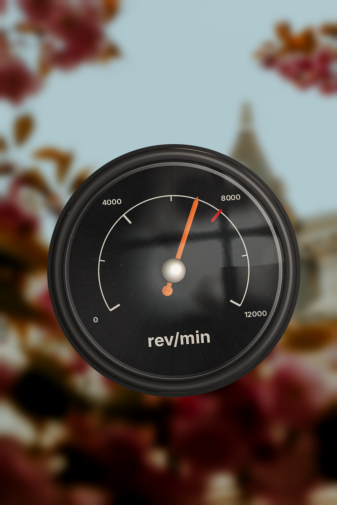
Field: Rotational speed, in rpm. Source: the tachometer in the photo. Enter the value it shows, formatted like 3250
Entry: 7000
